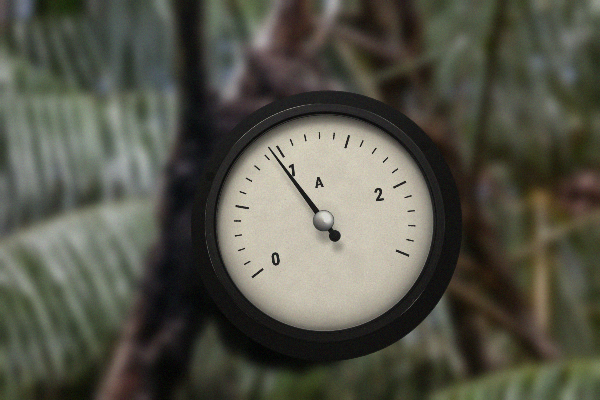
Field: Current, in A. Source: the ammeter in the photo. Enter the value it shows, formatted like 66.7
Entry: 0.95
